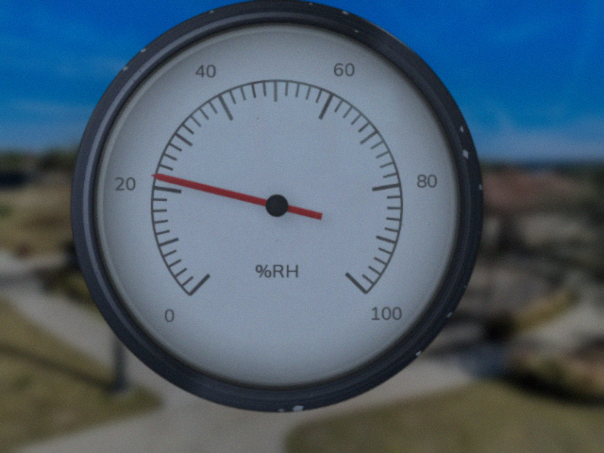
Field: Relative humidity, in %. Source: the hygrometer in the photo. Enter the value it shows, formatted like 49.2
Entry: 22
